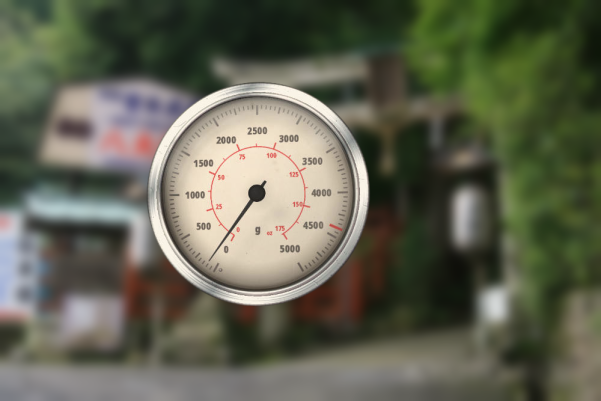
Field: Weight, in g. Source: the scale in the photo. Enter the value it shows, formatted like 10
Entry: 100
